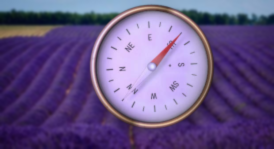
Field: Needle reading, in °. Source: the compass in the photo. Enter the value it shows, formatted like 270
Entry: 135
